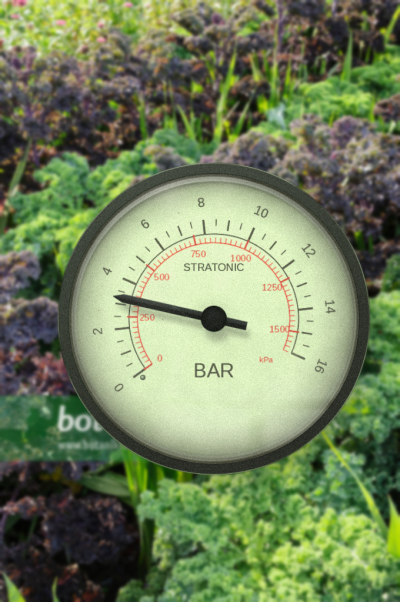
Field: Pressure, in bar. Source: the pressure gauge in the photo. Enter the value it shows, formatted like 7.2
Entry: 3.25
